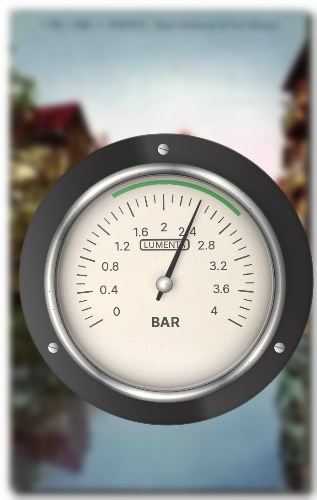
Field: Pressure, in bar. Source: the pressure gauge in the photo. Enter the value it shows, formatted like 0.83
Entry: 2.4
